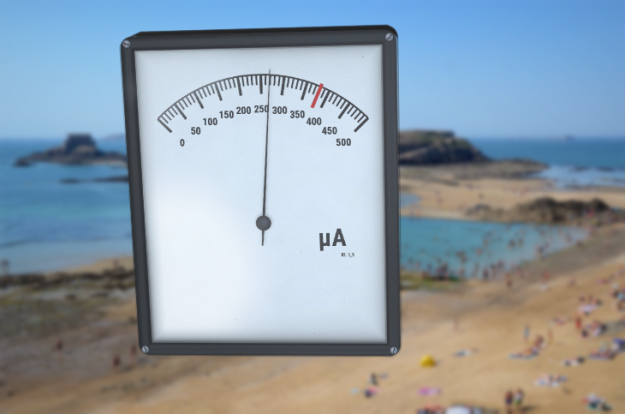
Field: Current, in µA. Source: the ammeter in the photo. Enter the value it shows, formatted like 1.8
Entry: 270
